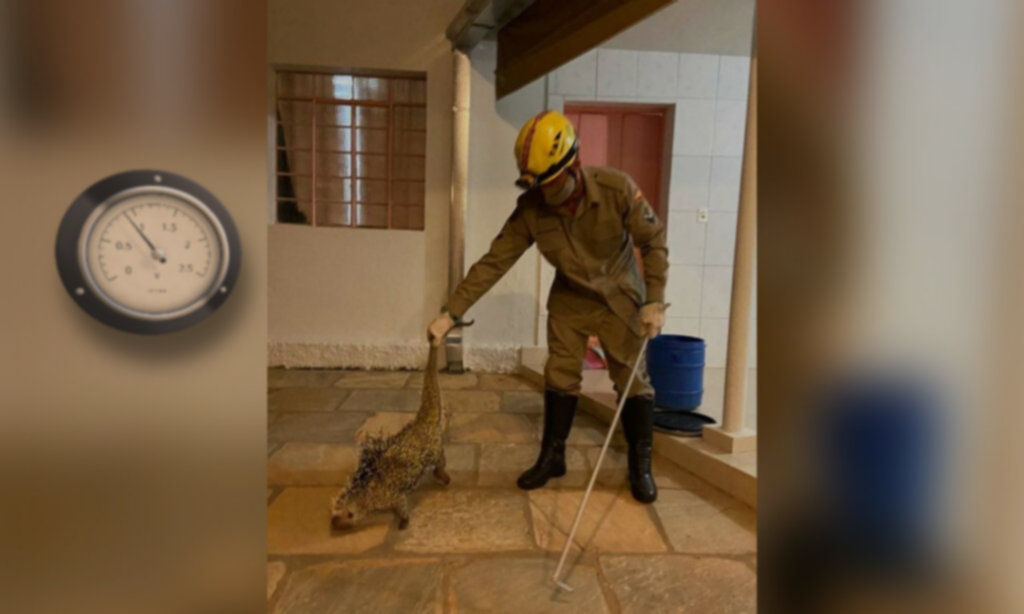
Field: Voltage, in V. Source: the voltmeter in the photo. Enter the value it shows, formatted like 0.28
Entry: 0.9
